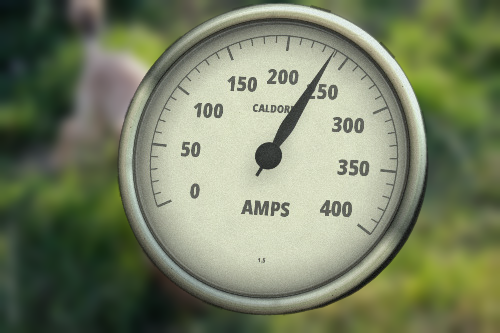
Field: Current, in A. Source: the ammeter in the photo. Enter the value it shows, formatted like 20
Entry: 240
